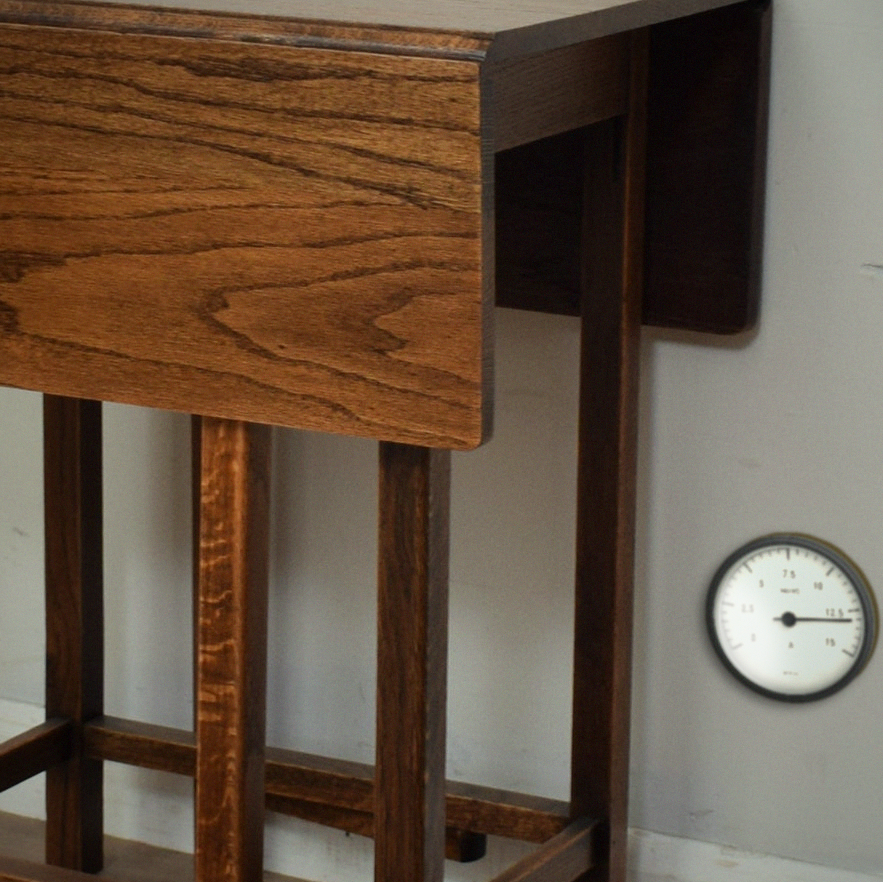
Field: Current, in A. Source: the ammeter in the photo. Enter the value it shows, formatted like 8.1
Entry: 13
